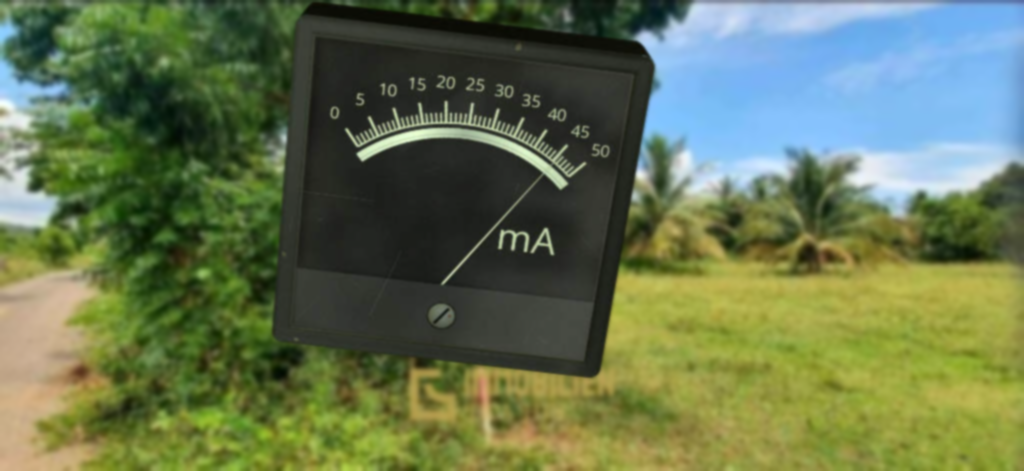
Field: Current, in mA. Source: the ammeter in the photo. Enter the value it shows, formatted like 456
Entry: 45
